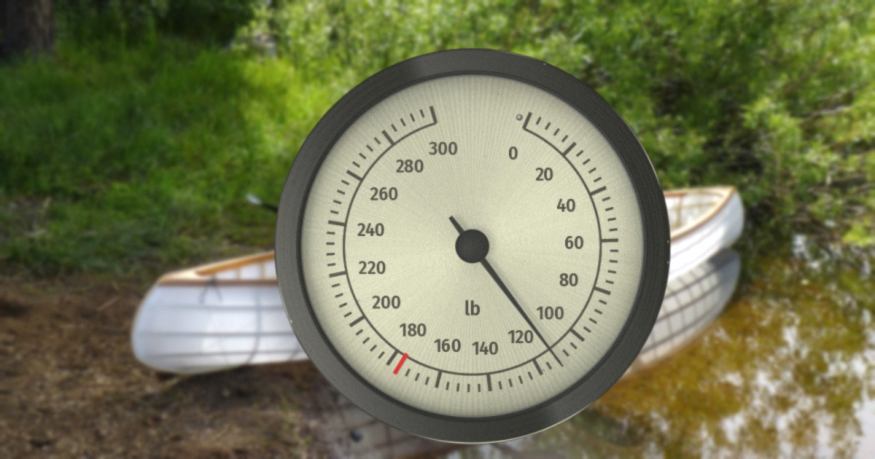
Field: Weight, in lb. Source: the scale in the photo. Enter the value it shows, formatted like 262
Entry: 112
